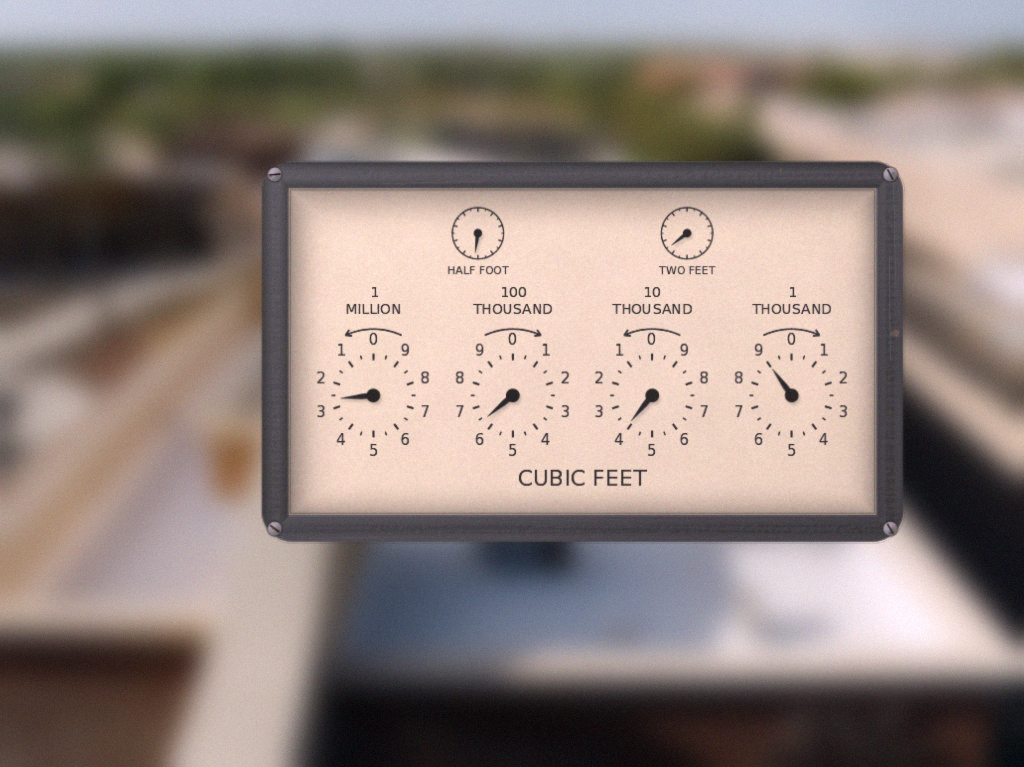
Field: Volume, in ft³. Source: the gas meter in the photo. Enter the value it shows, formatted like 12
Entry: 263900
